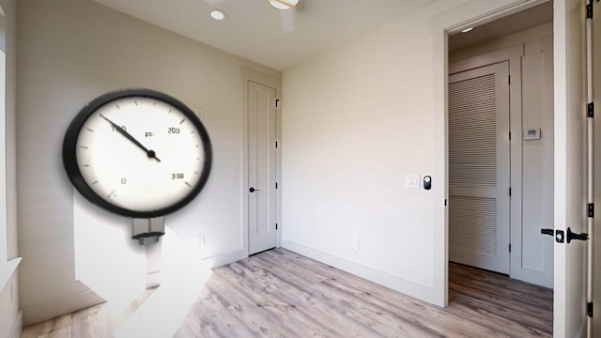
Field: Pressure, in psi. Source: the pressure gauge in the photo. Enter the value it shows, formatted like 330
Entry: 100
